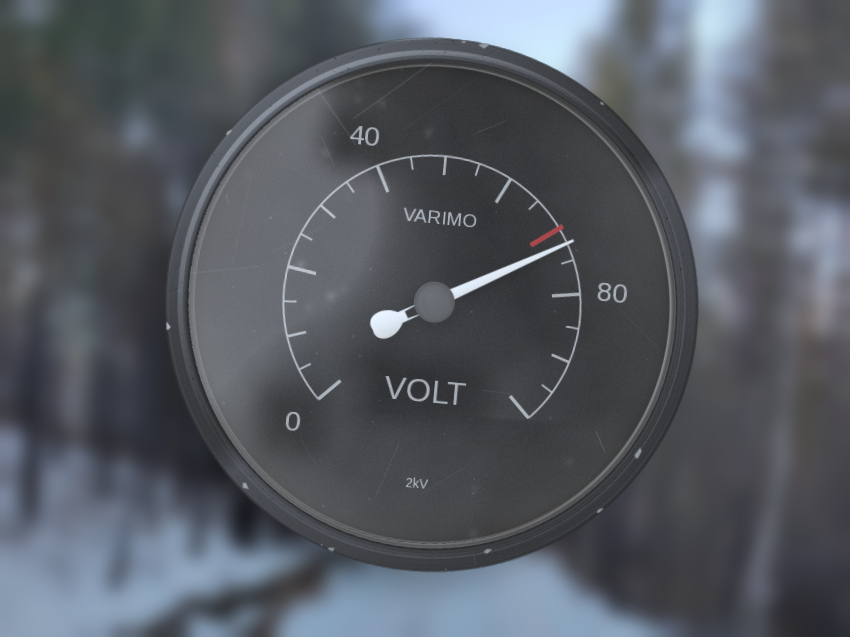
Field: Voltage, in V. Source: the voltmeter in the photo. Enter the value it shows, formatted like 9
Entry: 72.5
